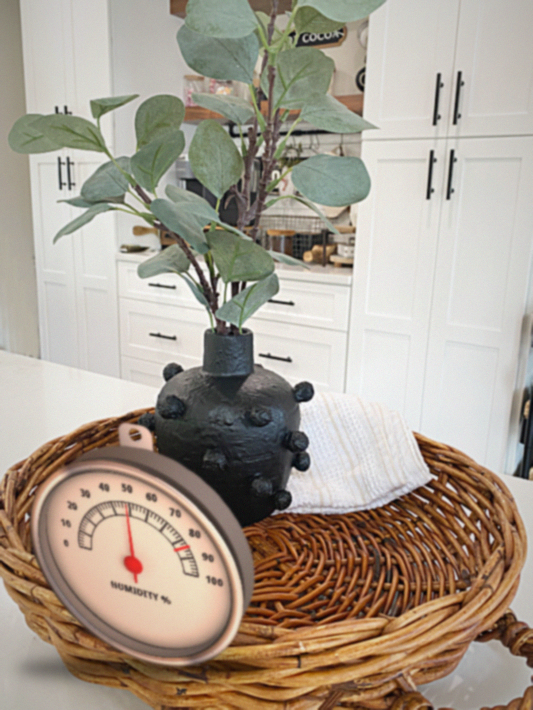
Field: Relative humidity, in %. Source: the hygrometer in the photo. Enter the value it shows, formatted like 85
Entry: 50
